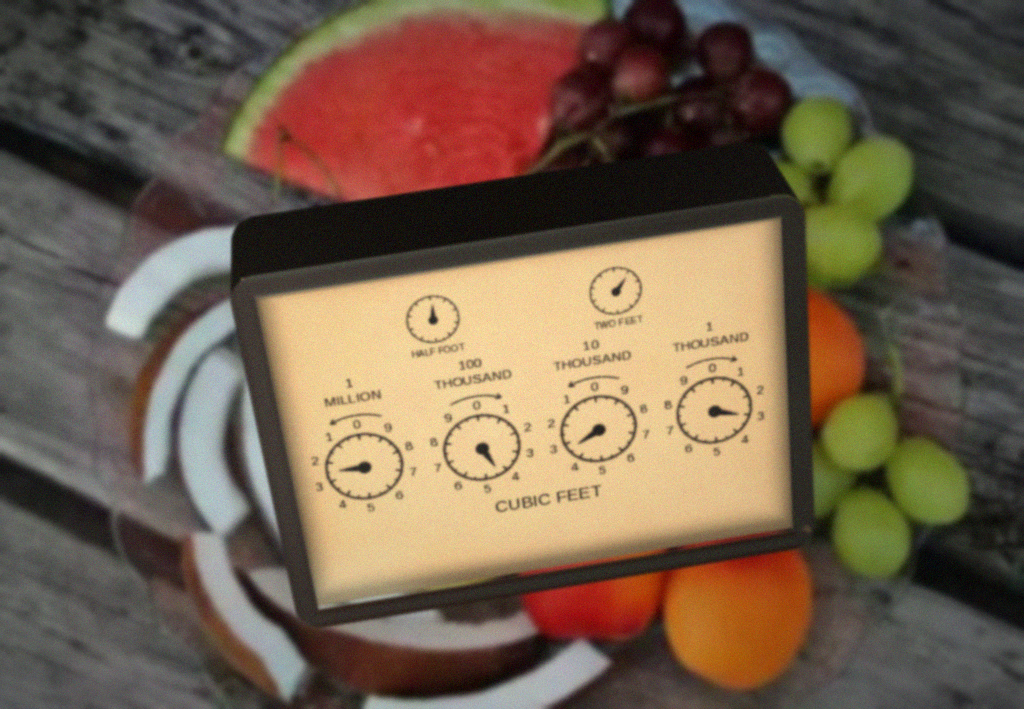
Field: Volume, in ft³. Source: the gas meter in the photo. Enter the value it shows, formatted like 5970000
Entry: 243300
